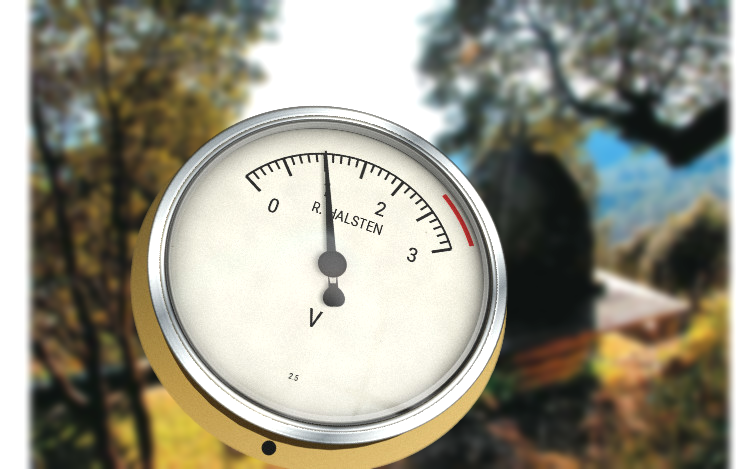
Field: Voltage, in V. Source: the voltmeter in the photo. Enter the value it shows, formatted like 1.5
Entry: 1
